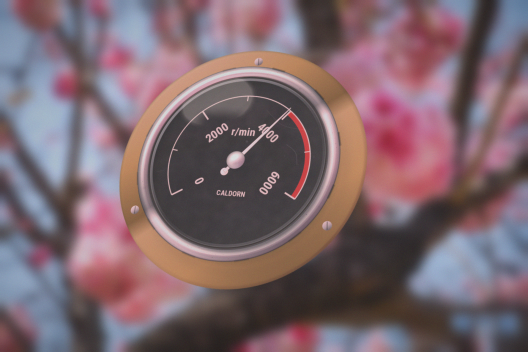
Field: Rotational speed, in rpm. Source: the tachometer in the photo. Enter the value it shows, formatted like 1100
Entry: 4000
